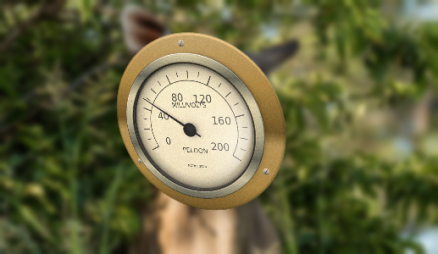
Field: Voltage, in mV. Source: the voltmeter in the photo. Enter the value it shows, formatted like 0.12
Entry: 50
